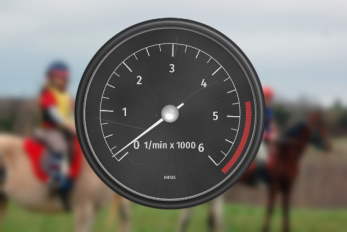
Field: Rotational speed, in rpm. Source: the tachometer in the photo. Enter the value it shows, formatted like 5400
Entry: 125
